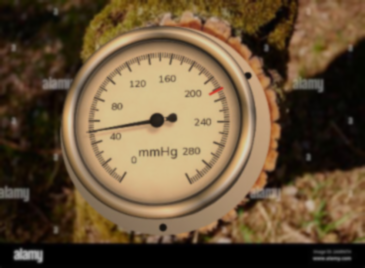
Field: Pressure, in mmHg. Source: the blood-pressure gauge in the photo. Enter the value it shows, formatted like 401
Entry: 50
